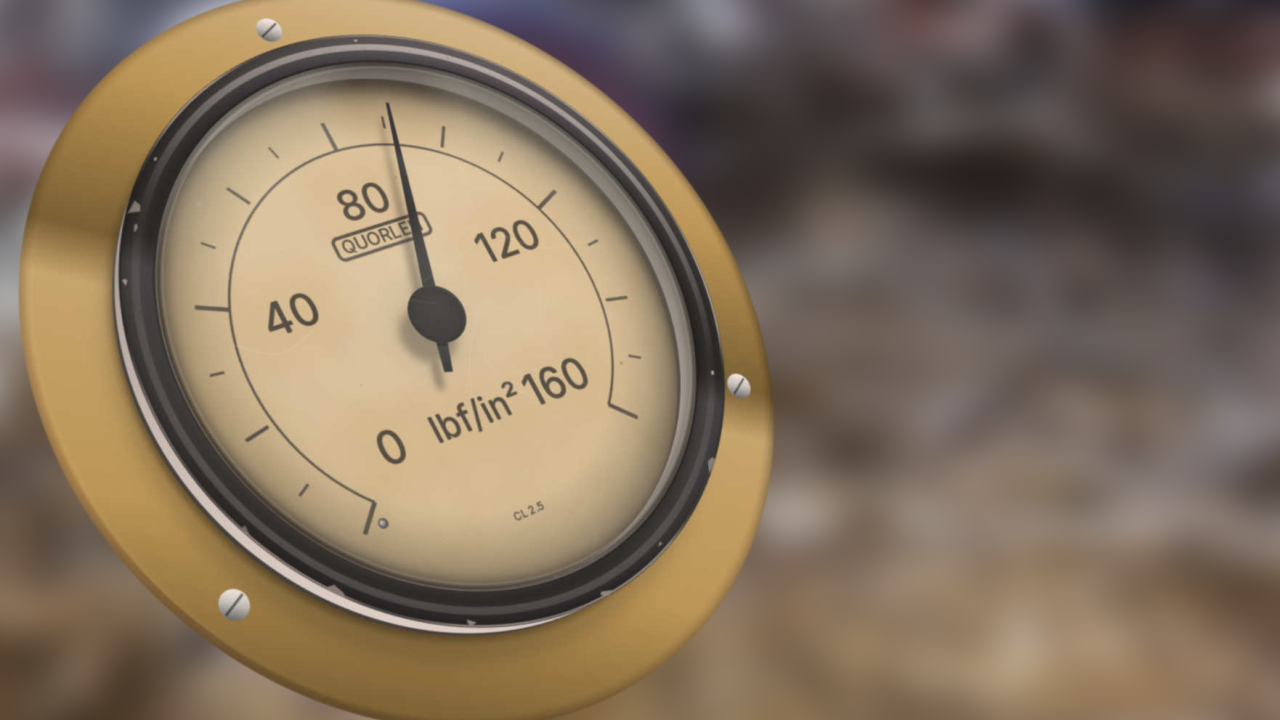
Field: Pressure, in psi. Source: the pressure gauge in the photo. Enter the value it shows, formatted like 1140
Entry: 90
